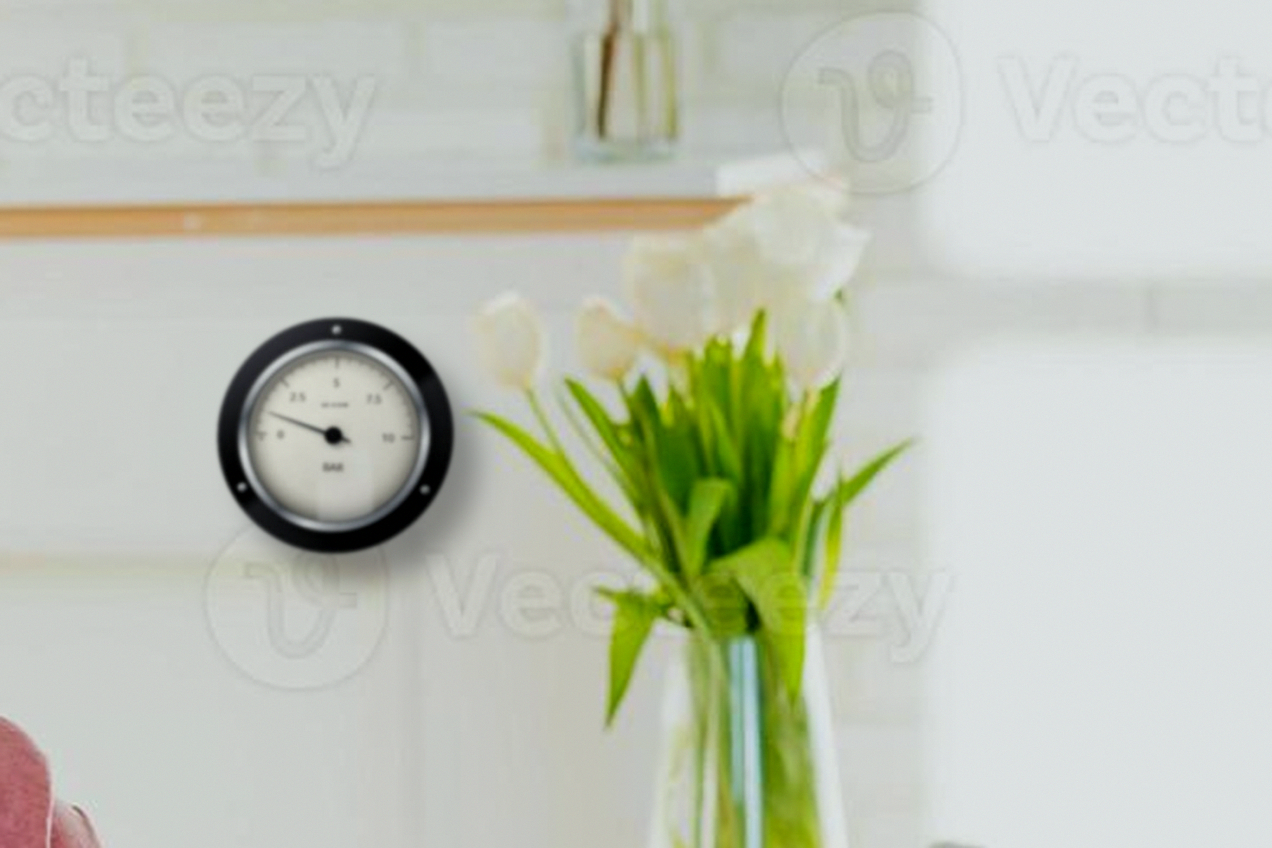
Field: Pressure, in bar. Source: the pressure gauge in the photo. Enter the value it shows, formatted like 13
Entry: 1
